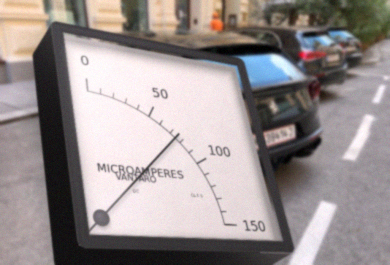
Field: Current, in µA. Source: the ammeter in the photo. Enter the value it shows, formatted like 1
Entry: 75
